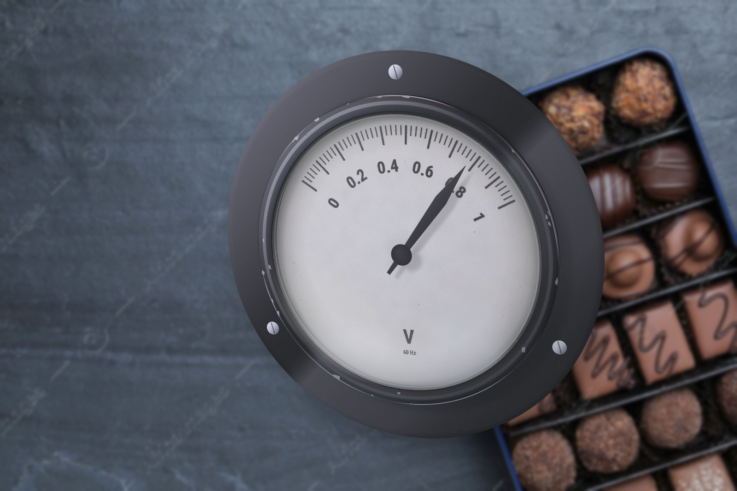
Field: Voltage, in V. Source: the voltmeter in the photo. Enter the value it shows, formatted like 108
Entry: 0.78
